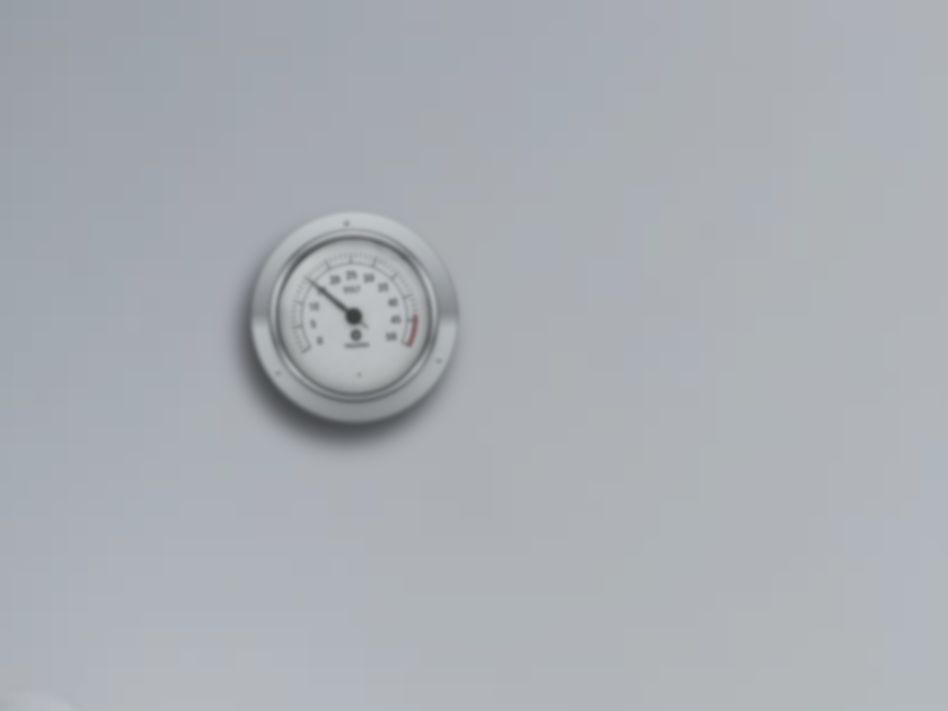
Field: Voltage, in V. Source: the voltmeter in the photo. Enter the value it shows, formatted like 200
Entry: 15
